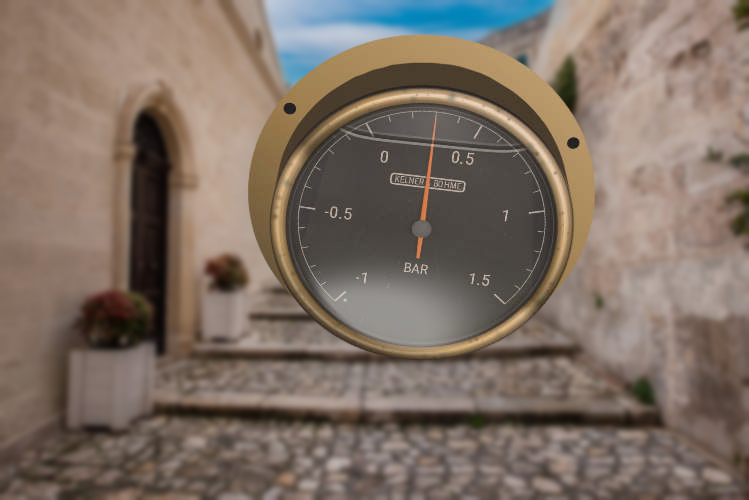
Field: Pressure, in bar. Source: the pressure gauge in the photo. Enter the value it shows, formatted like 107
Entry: 0.3
